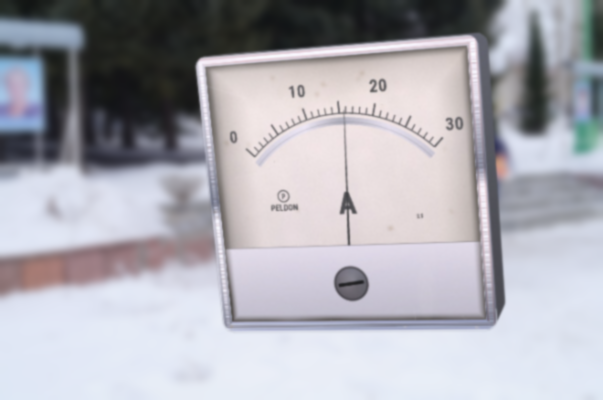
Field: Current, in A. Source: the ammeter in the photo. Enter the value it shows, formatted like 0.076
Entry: 16
